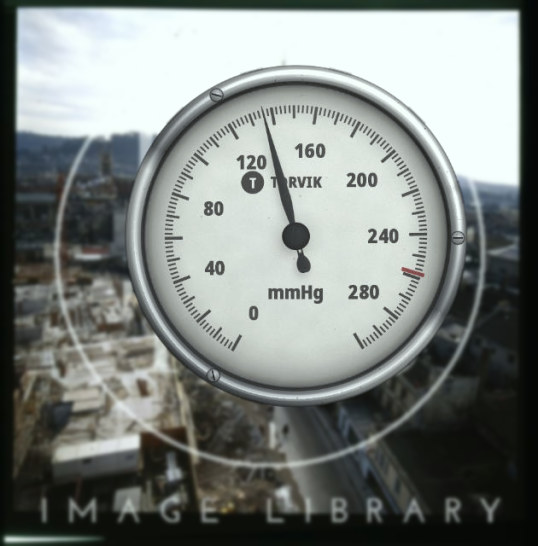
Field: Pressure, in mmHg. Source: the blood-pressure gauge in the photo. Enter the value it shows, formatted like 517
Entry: 136
